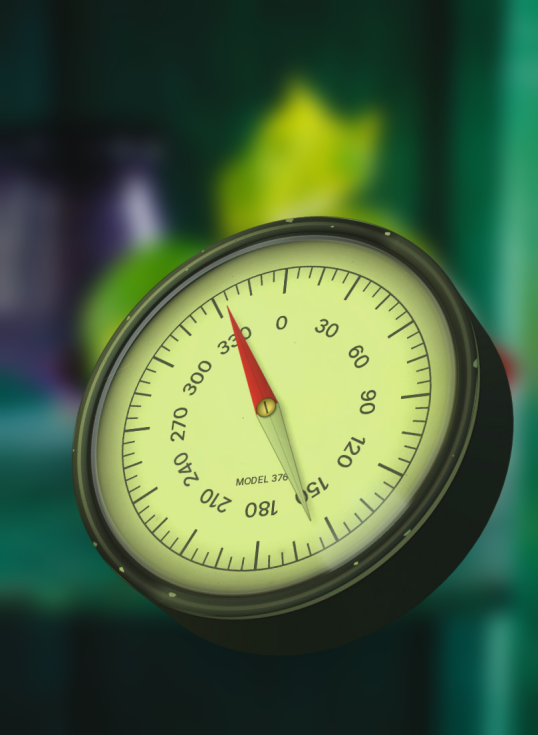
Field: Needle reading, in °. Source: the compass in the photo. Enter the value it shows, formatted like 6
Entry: 335
